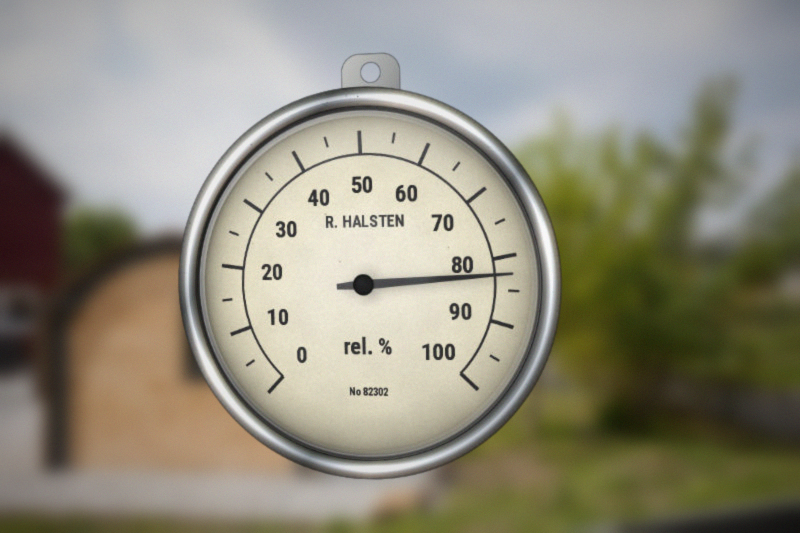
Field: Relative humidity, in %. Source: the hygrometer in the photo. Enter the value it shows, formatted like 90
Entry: 82.5
